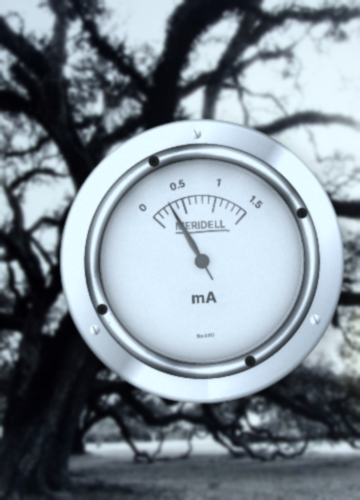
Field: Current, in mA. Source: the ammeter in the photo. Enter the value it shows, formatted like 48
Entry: 0.3
